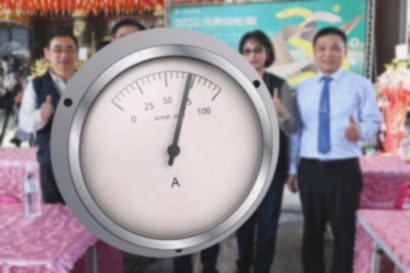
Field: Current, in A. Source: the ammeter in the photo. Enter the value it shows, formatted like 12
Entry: 70
